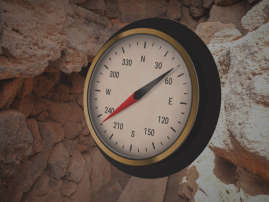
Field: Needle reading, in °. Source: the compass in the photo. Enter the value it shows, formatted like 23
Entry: 230
